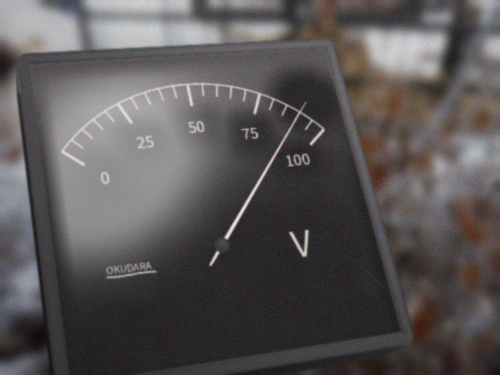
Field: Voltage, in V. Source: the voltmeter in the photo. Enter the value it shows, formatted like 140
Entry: 90
